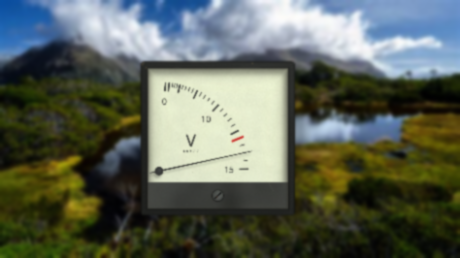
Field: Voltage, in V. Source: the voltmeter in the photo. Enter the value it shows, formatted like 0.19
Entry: 14
